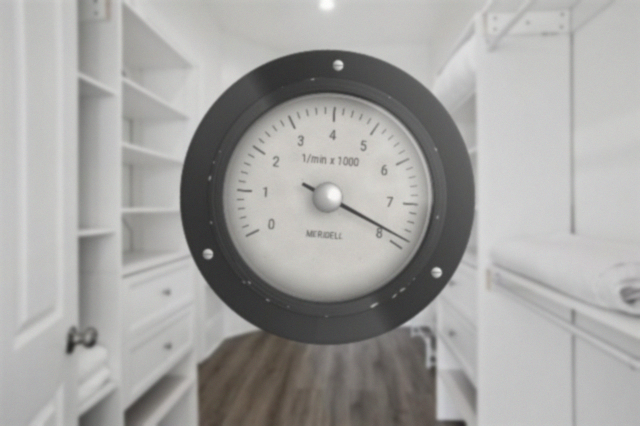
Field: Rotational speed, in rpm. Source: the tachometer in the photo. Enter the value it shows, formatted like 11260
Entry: 7800
